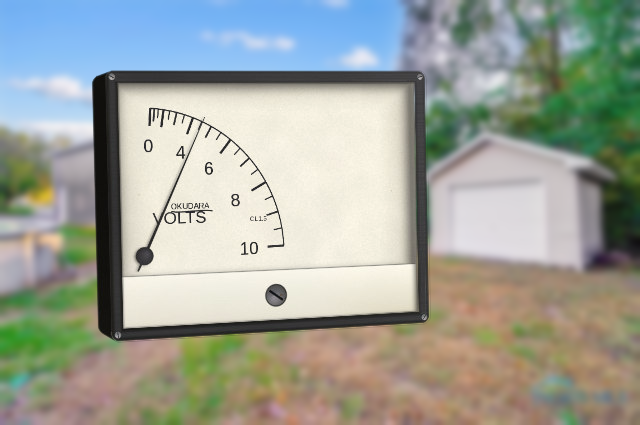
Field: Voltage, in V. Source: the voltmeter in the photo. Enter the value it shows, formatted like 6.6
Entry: 4.5
